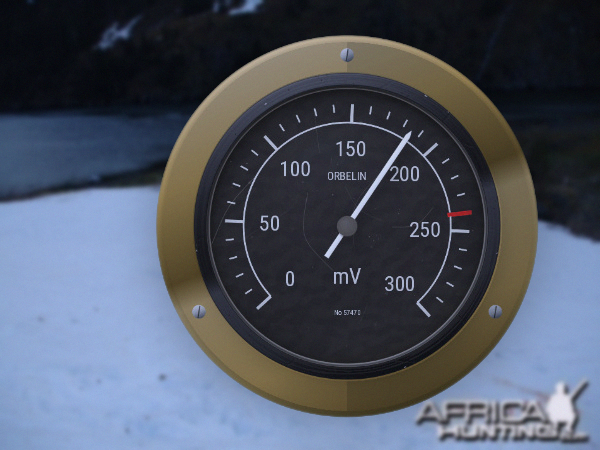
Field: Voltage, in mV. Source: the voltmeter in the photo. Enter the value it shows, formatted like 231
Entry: 185
